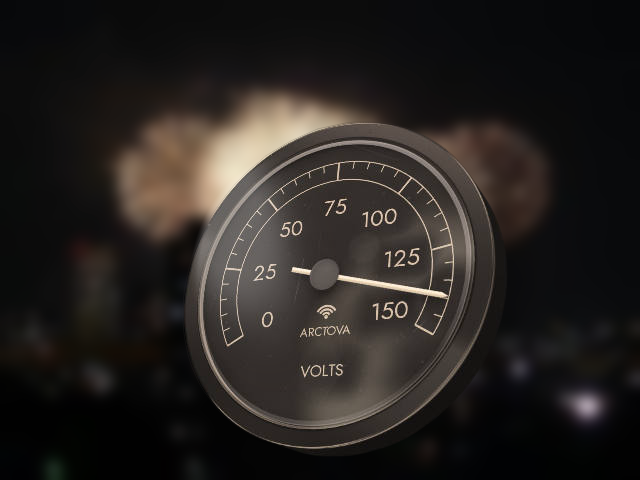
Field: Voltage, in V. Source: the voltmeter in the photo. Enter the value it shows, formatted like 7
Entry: 140
